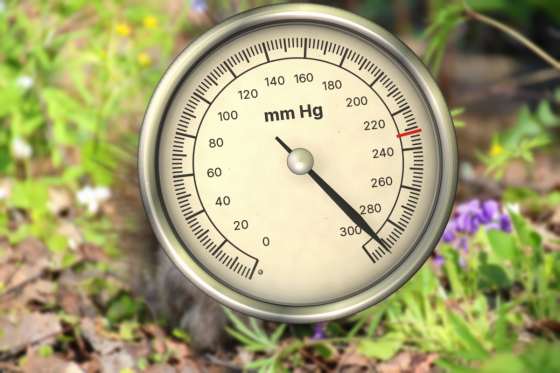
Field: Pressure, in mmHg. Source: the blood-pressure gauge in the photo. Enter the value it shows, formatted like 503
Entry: 292
